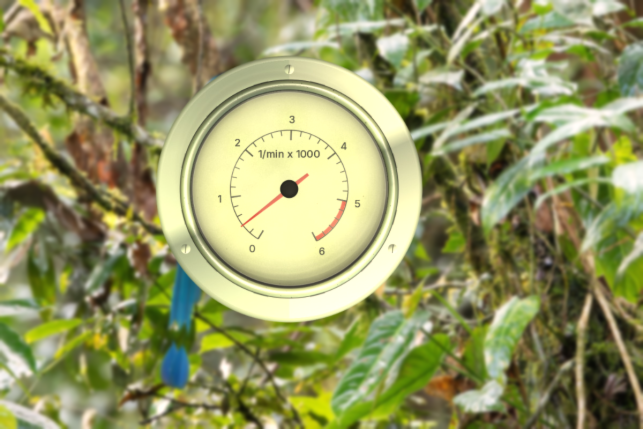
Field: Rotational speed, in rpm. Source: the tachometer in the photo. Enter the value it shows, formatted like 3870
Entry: 400
